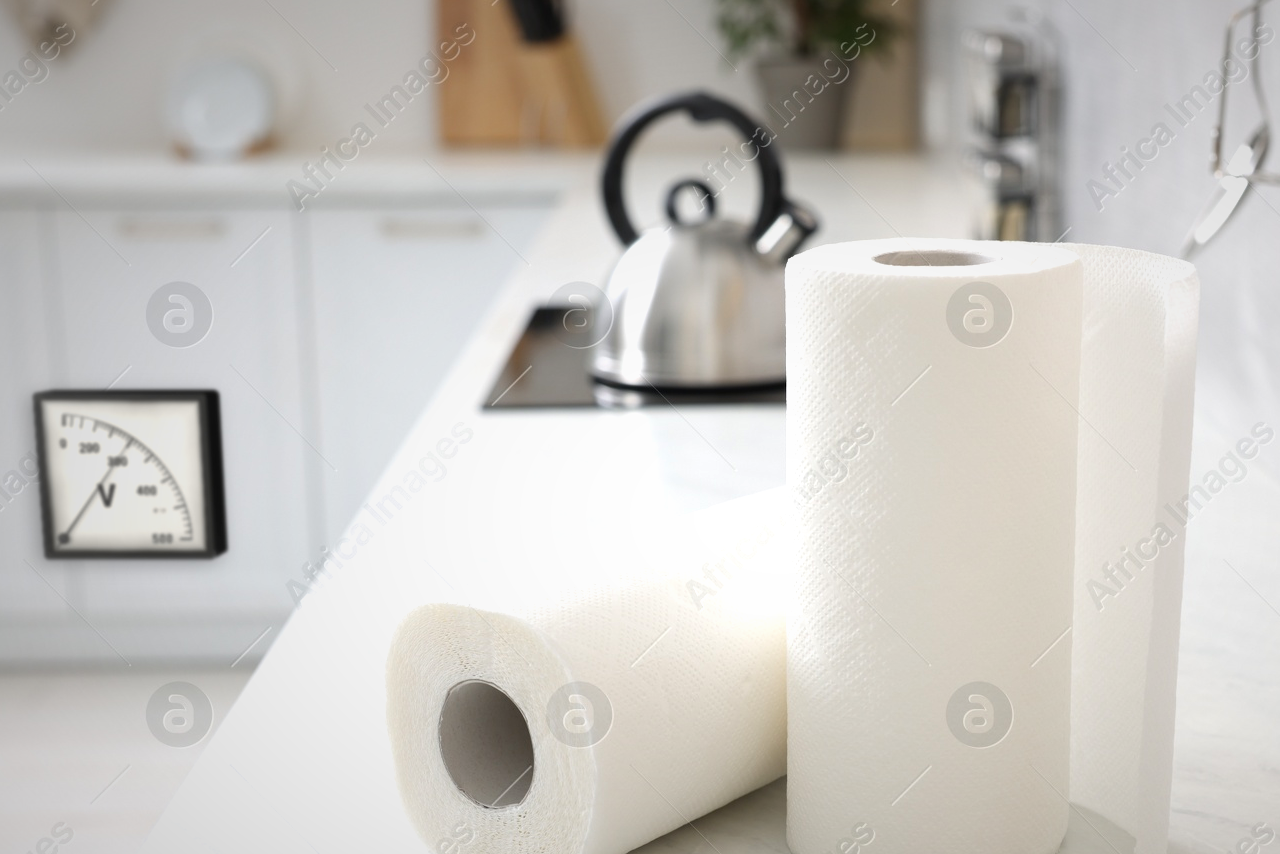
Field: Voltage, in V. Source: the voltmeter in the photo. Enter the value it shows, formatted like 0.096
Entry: 300
